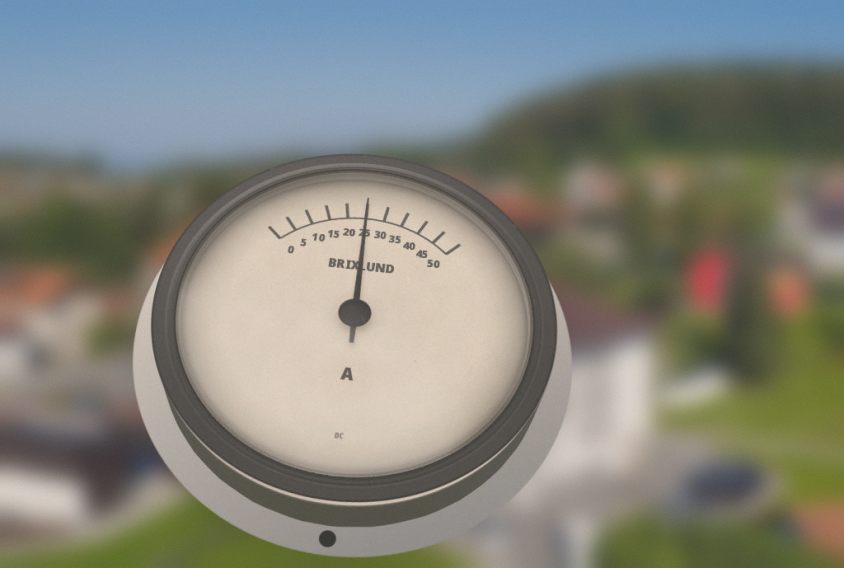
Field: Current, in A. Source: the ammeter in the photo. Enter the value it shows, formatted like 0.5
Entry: 25
